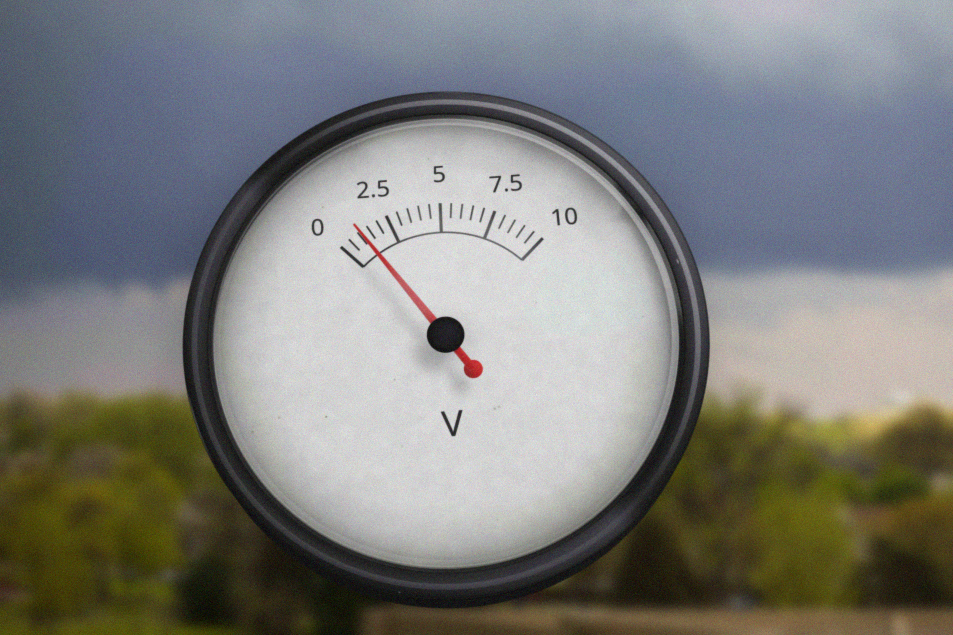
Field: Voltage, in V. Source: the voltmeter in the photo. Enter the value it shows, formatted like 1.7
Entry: 1
